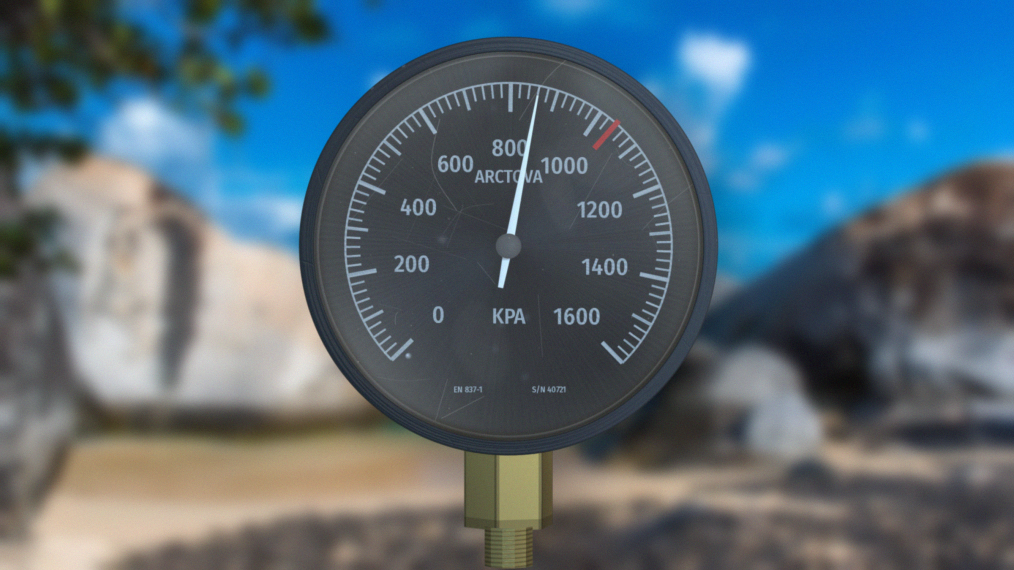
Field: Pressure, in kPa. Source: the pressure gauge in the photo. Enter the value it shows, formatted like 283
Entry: 860
